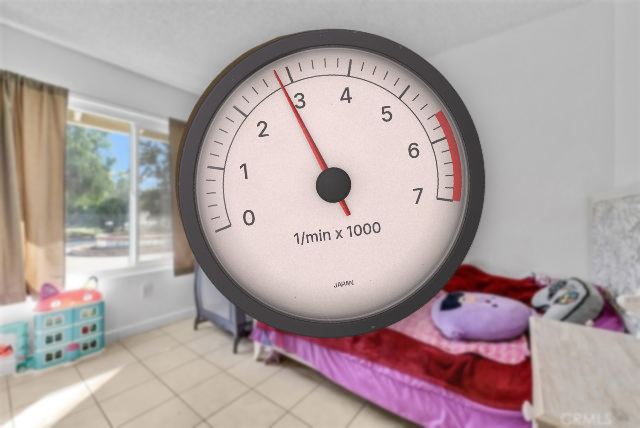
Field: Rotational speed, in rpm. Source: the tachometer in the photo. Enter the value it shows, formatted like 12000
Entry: 2800
